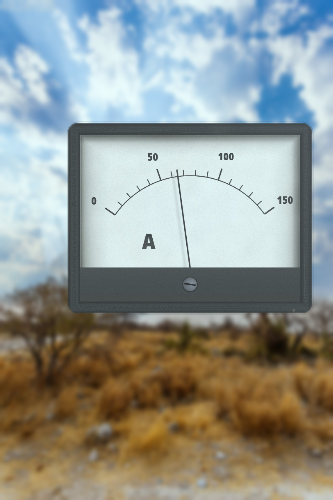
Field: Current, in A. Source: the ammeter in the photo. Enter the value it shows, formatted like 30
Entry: 65
